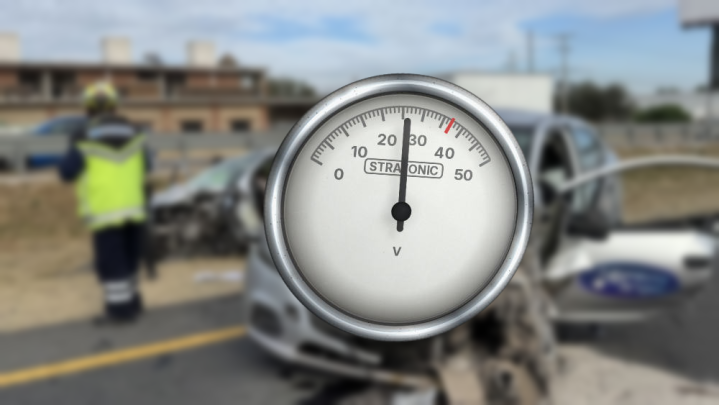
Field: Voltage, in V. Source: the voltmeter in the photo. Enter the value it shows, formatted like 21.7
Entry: 26
